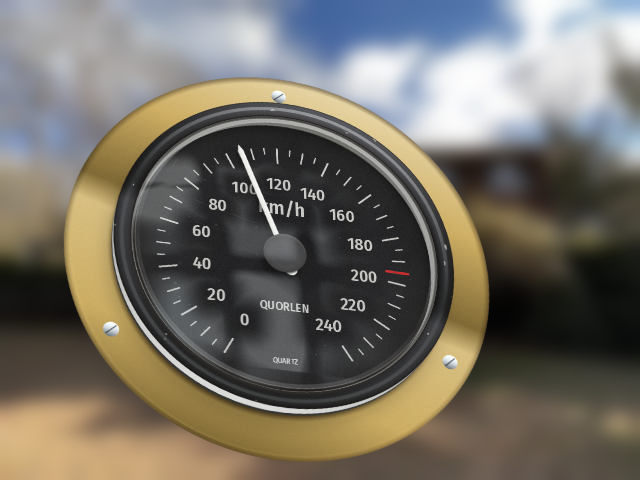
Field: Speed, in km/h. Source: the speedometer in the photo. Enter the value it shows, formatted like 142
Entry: 105
